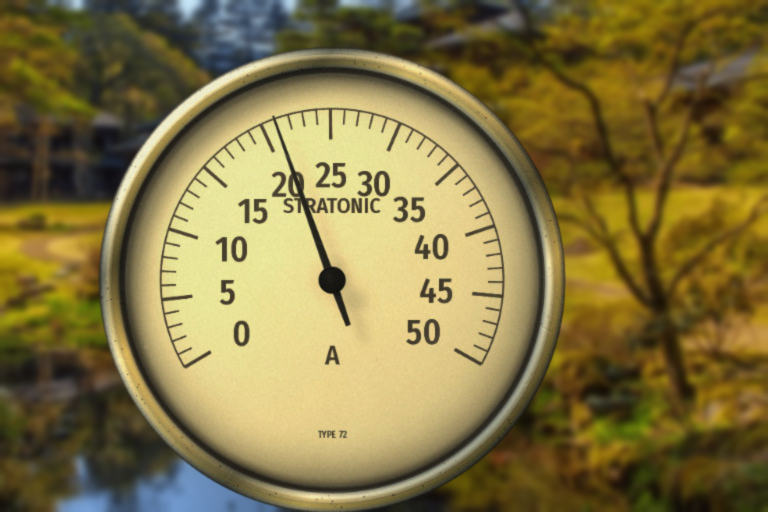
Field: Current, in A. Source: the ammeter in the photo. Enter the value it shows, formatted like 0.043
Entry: 21
